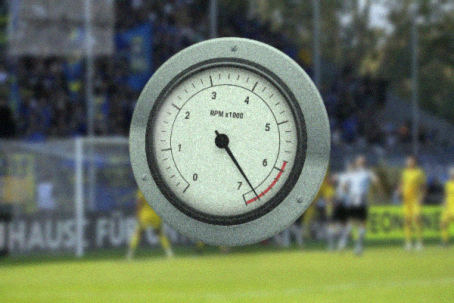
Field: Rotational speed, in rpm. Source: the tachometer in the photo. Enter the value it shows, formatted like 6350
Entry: 6700
